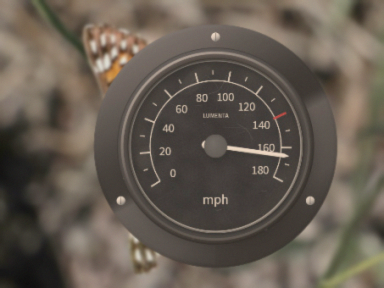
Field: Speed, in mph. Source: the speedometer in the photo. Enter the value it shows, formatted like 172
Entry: 165
